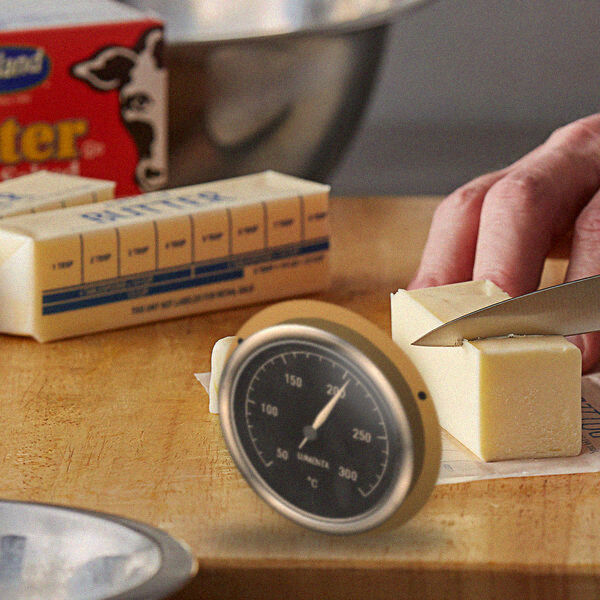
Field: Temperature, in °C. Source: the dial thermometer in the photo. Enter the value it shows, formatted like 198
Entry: 205
